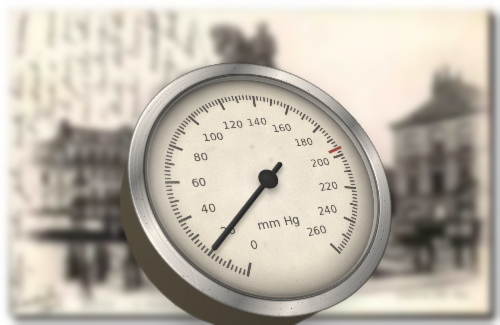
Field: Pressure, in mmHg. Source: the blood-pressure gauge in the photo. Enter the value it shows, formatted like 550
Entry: 20
